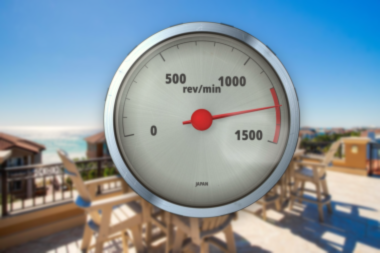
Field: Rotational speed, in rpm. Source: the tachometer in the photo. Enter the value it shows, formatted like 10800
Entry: 1300
